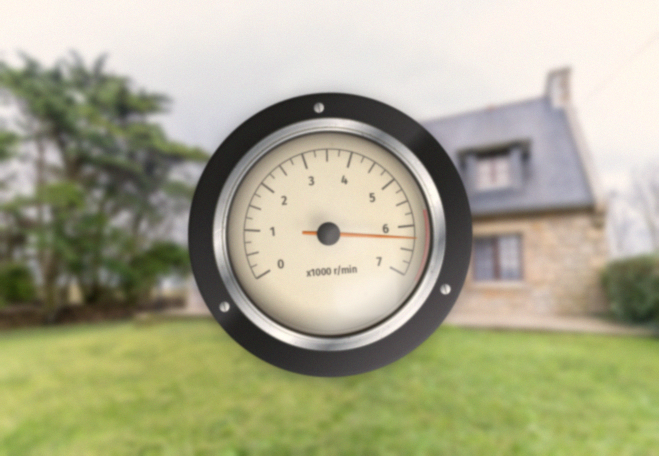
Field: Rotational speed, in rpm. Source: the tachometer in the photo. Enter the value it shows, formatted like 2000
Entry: 6250
